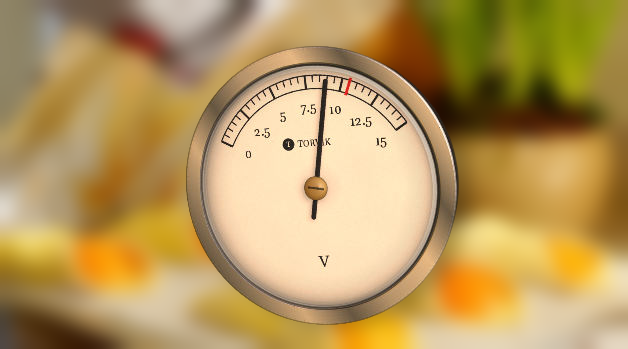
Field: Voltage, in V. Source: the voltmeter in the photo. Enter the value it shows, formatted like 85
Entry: 9
